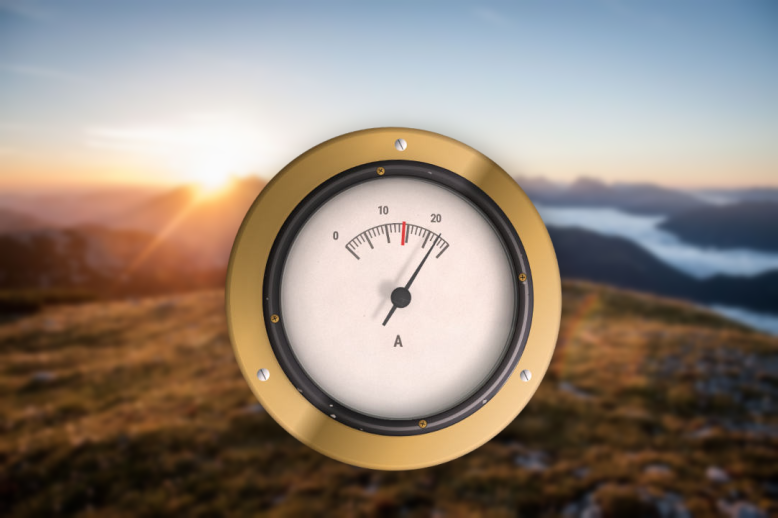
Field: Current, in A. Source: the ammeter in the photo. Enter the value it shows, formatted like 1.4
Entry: 22
